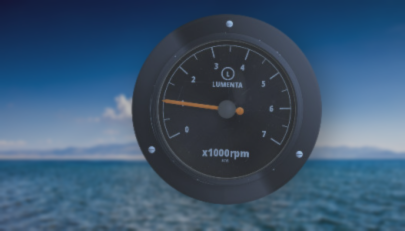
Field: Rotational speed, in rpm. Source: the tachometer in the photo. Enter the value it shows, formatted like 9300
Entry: 1000
